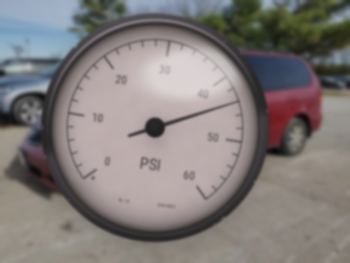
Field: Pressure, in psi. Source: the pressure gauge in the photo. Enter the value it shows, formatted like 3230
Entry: 44
